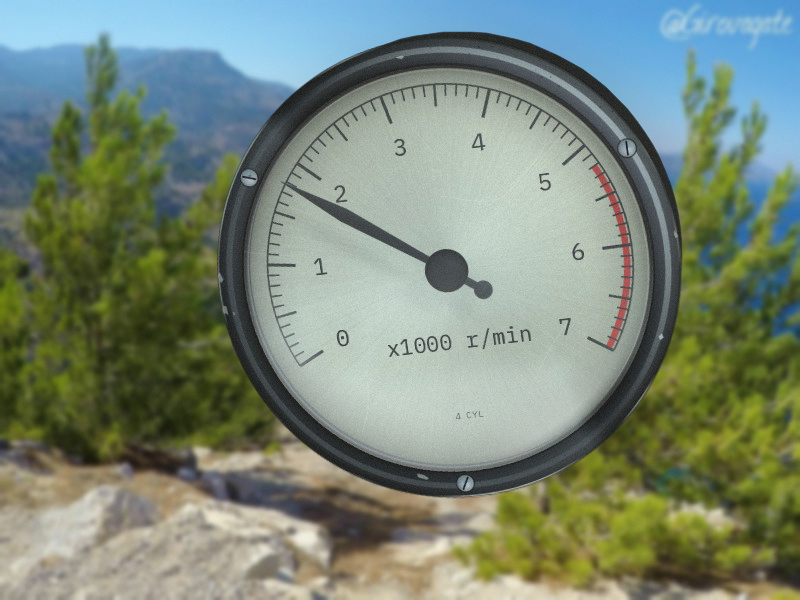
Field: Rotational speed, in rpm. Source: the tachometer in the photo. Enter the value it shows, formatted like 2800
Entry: 1800
